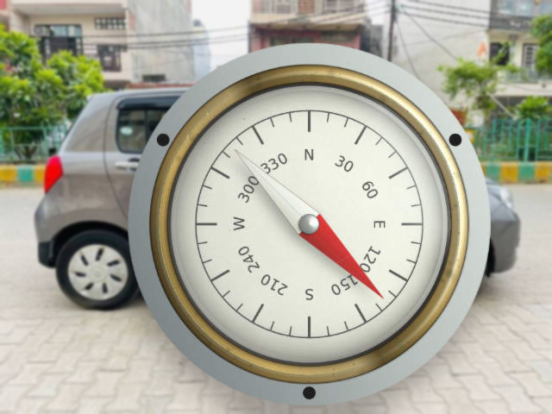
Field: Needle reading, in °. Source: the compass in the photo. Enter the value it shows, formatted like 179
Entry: 135
